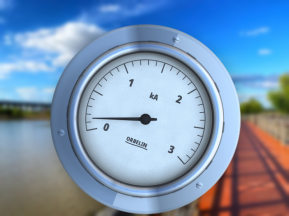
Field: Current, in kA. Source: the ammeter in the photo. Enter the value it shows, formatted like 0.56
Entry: 0.15
